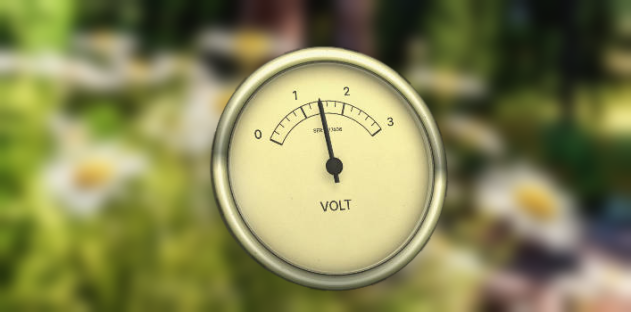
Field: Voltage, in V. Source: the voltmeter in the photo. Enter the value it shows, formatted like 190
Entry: 1.4
